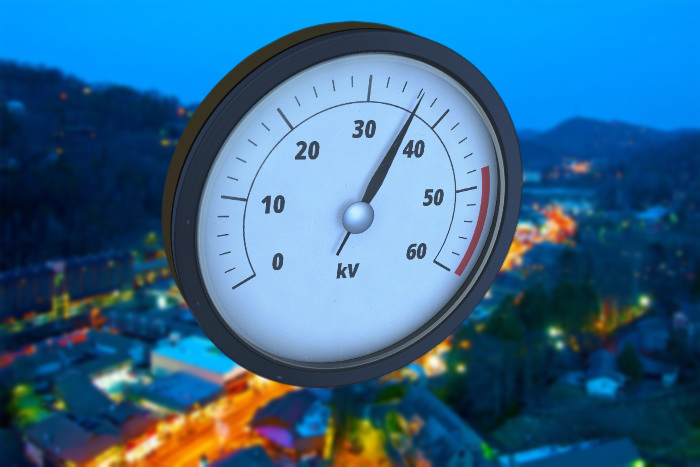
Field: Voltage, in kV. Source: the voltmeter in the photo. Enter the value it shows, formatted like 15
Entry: 36
